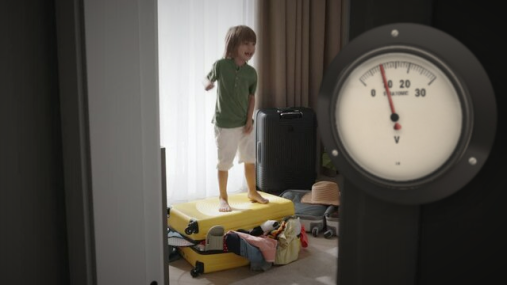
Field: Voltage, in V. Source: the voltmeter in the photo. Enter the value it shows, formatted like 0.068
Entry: 10
